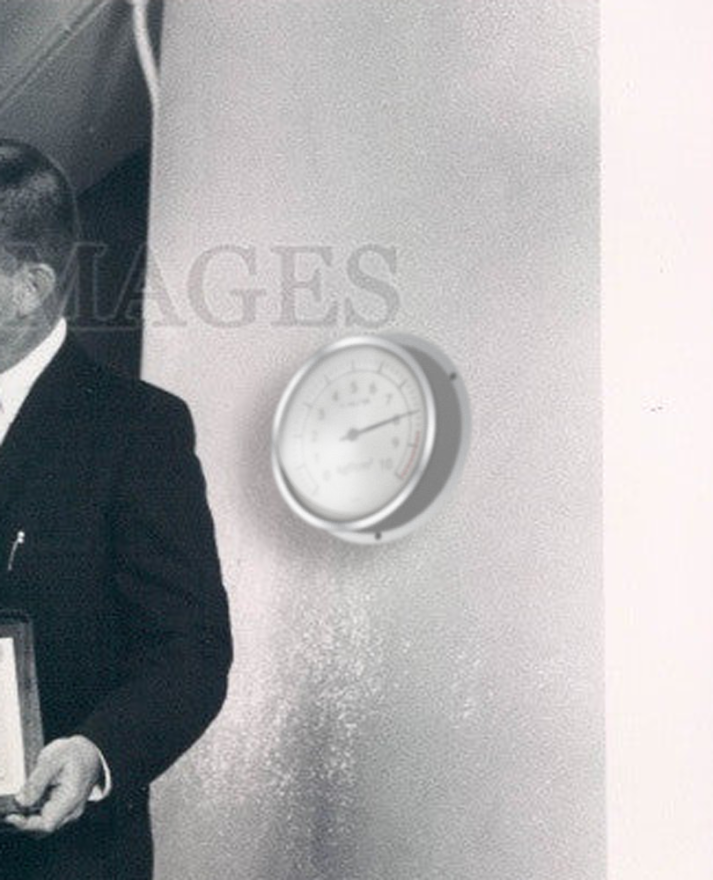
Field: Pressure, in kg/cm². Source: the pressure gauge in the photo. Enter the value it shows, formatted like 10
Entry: 8
